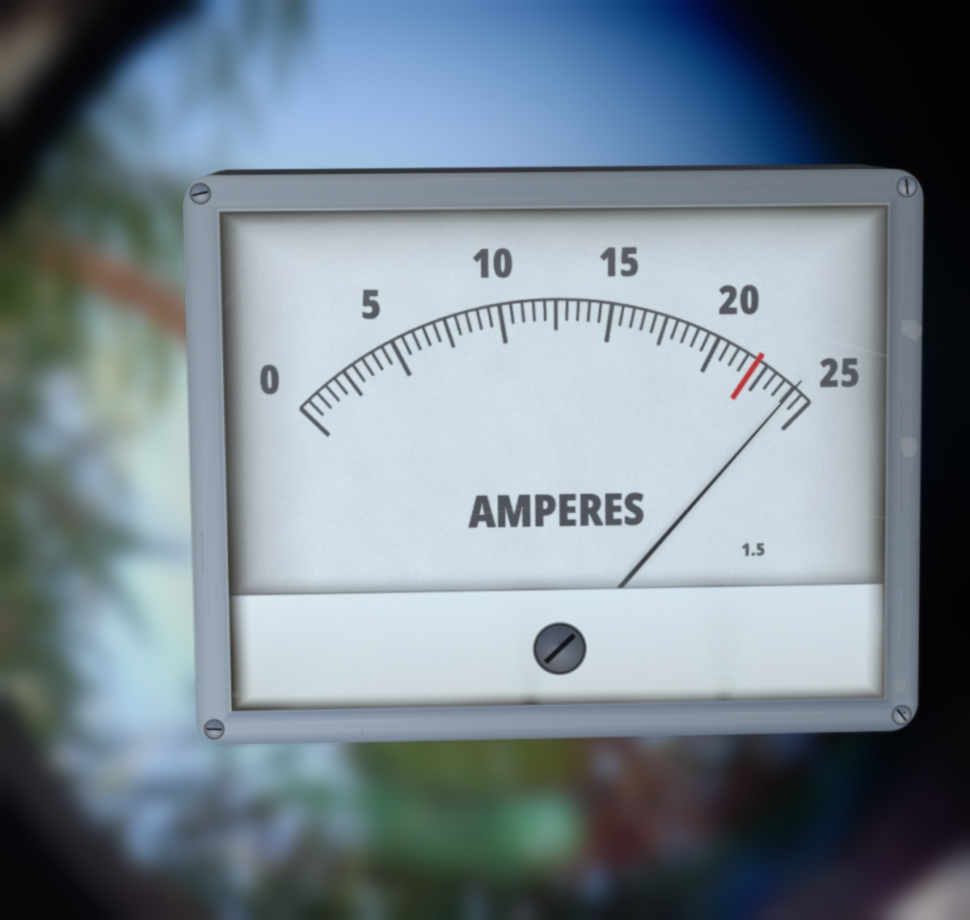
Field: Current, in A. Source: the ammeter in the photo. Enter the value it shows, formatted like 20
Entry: 24
